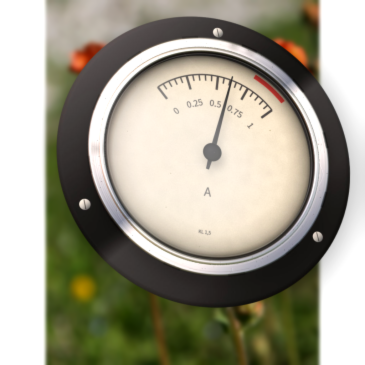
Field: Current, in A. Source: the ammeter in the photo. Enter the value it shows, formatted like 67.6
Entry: 0.6
